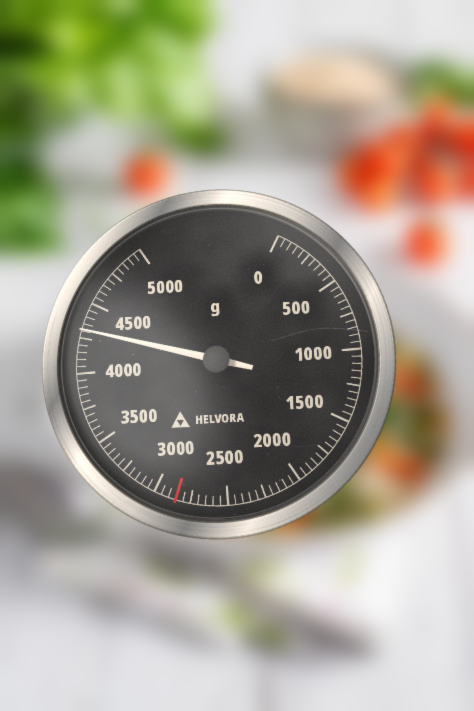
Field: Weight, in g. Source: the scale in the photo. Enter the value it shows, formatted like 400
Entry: 4300
